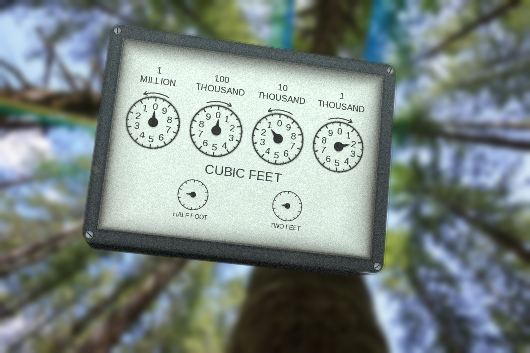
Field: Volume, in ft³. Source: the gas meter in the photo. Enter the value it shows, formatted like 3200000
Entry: 1200
